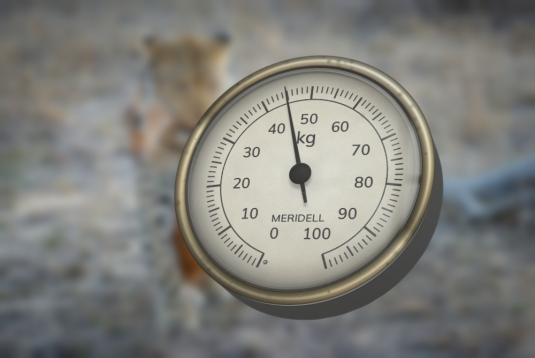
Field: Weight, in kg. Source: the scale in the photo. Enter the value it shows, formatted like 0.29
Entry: 45
